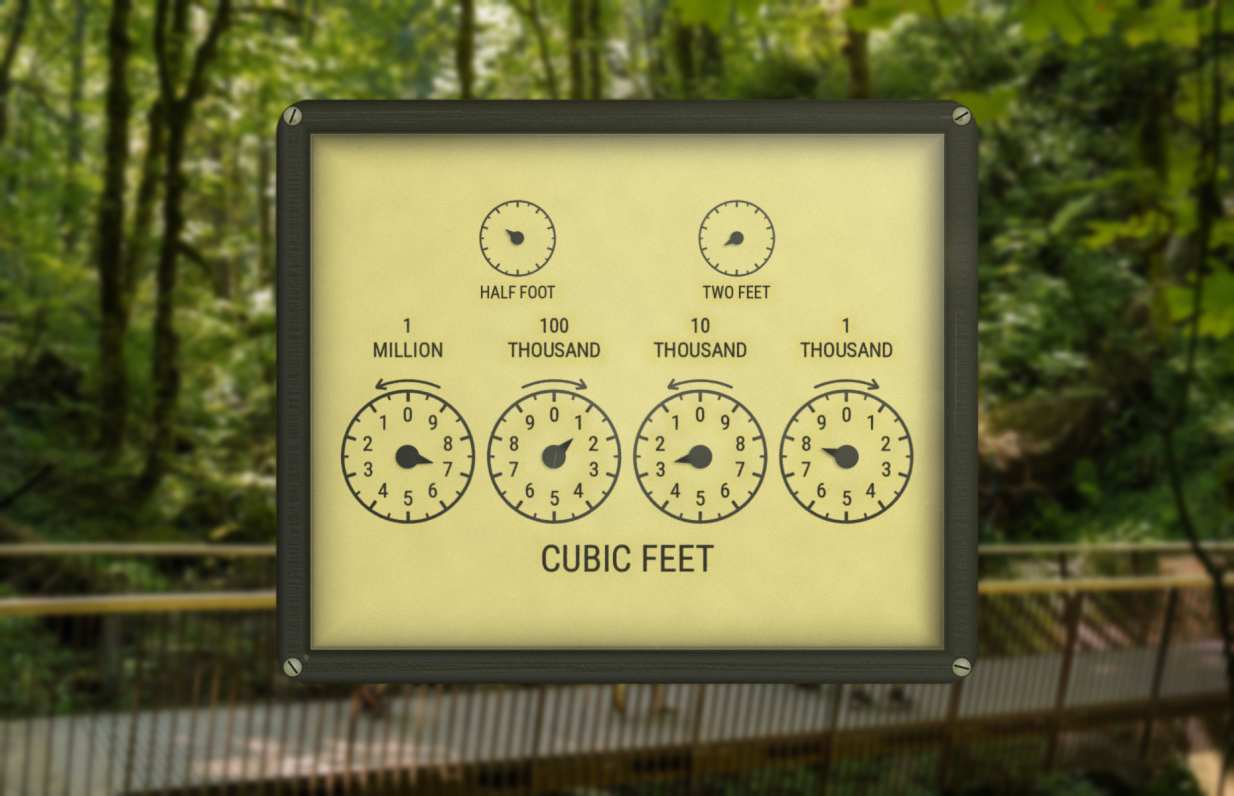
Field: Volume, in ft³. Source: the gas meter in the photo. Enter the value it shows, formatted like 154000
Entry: 712800
